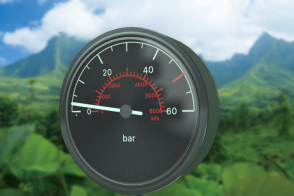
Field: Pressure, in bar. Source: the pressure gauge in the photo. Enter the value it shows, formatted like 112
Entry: 2.5
